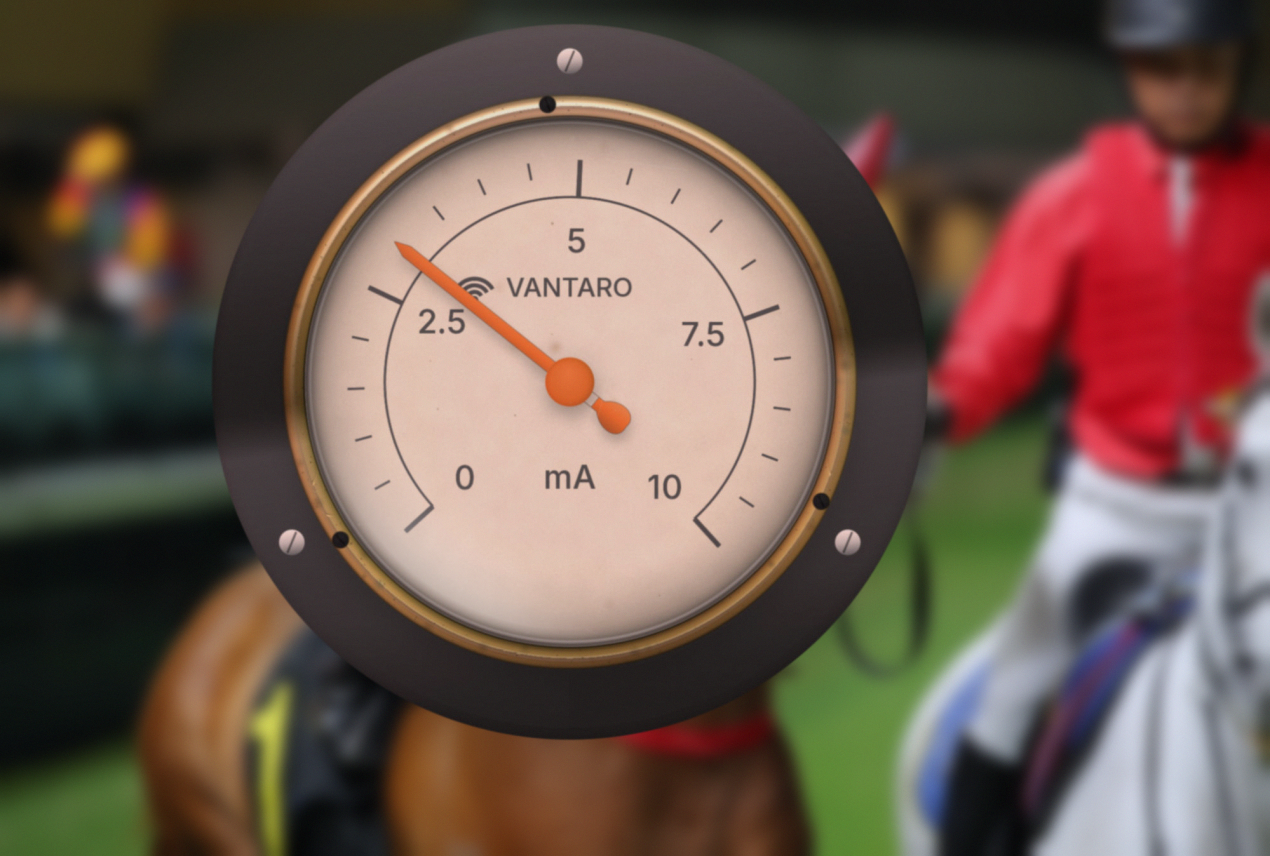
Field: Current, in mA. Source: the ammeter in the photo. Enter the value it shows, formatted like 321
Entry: 3
